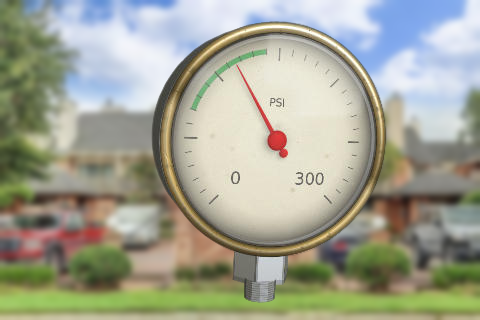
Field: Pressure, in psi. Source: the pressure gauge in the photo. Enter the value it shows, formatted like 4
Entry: 115
